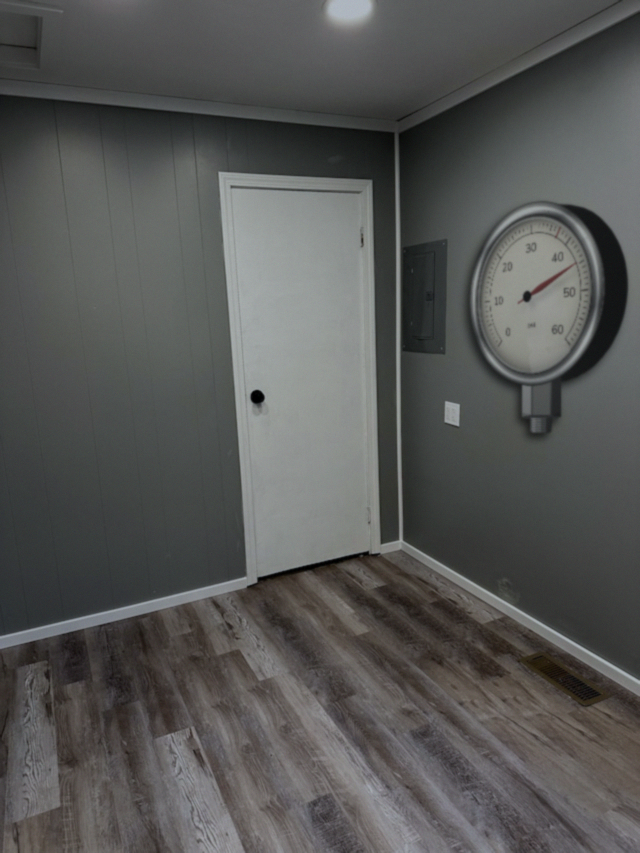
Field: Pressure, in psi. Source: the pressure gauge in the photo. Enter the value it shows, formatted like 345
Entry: 45
